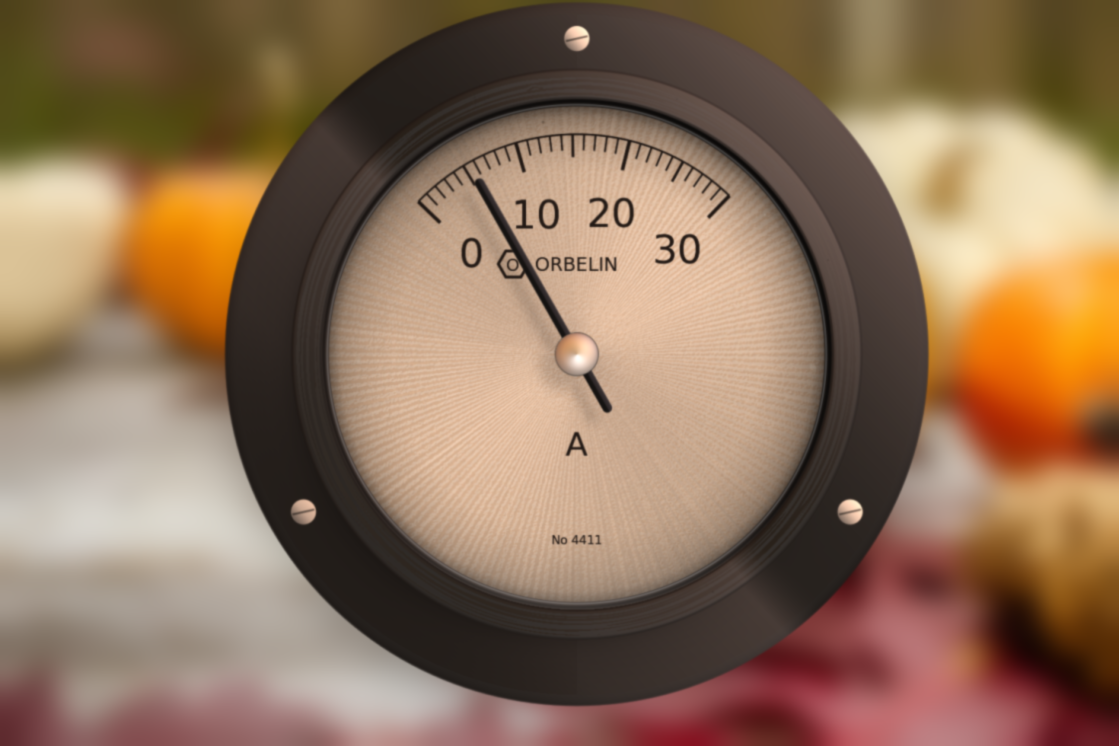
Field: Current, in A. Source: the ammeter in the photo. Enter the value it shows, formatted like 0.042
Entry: 5.5
